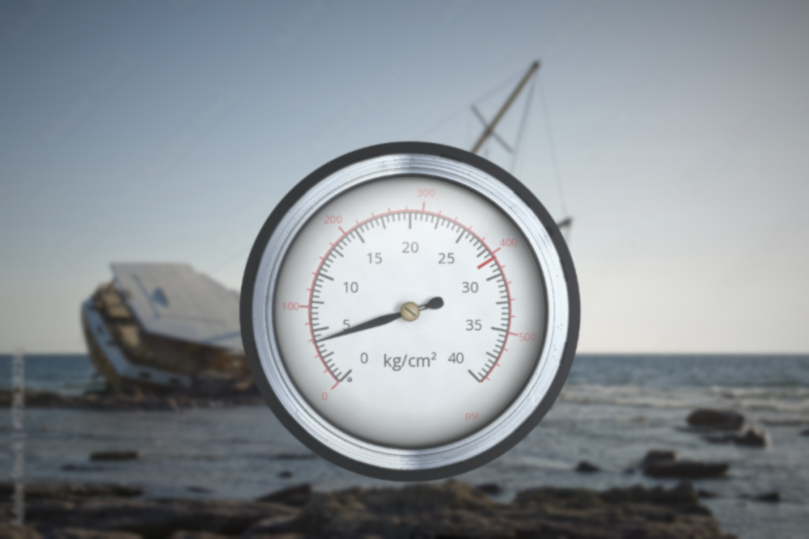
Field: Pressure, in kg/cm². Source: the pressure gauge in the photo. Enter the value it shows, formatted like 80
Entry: 4
